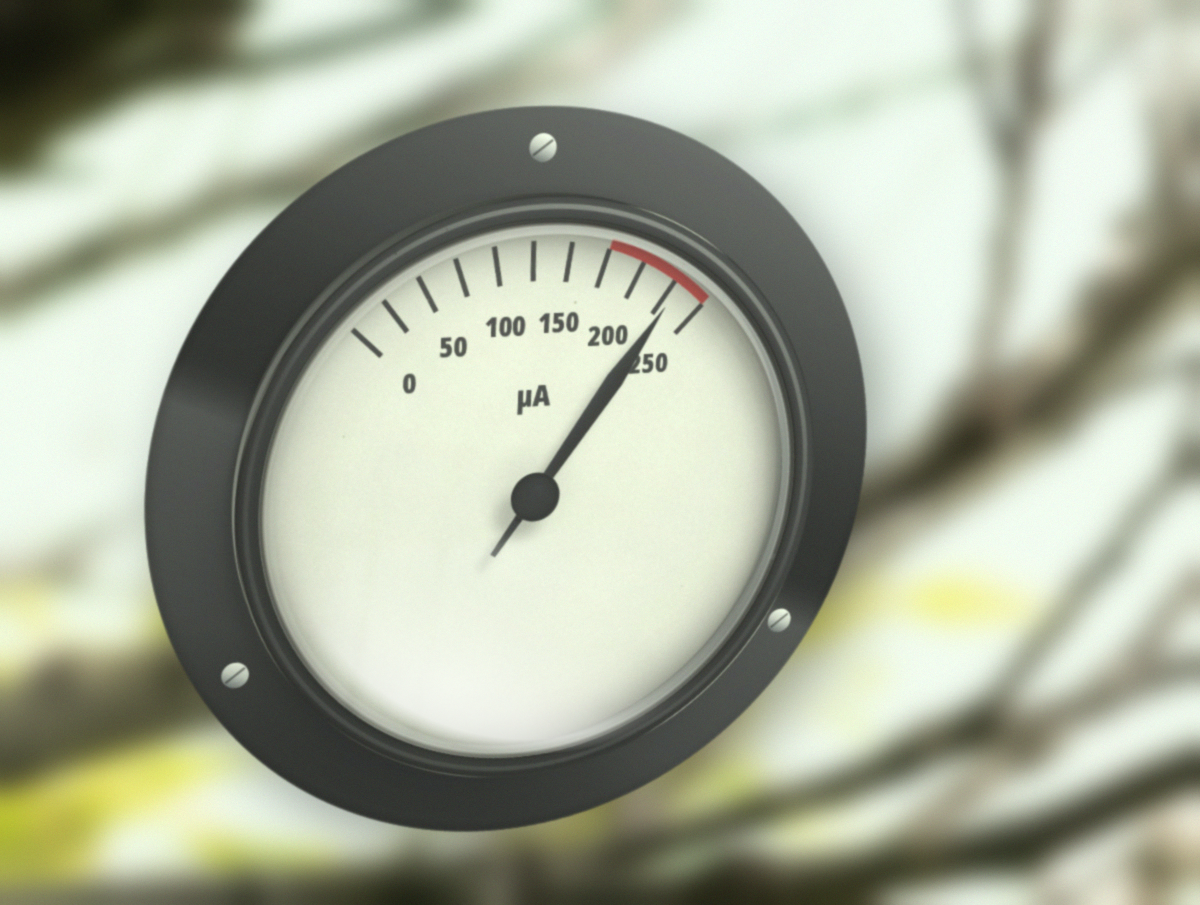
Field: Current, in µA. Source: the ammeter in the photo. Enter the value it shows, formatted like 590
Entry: 225
